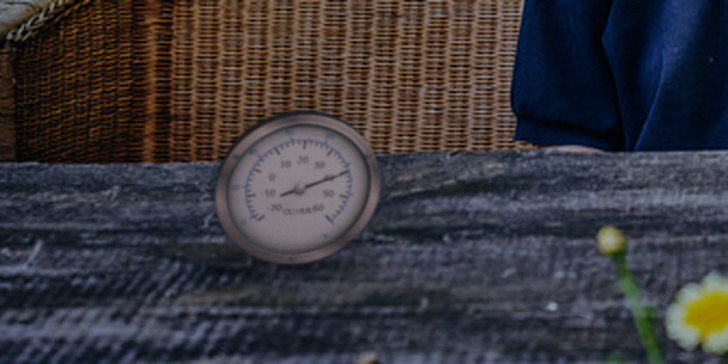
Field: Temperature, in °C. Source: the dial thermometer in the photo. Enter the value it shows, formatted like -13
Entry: 40
